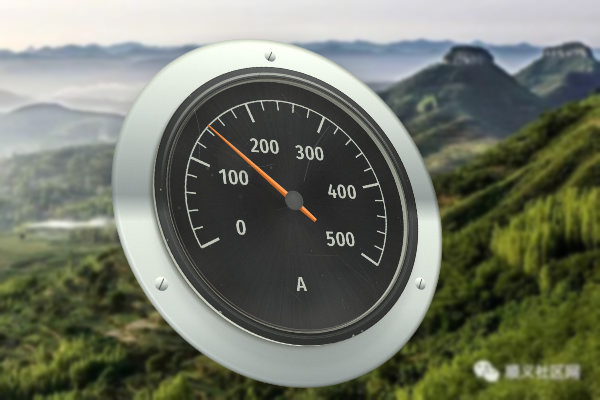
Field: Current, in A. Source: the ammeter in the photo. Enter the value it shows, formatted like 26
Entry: 140
